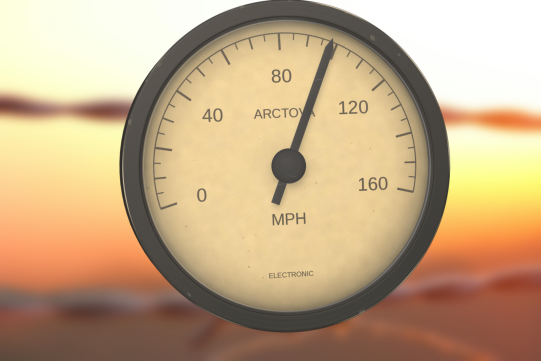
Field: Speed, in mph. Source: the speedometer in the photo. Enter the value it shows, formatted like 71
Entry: 97.5
